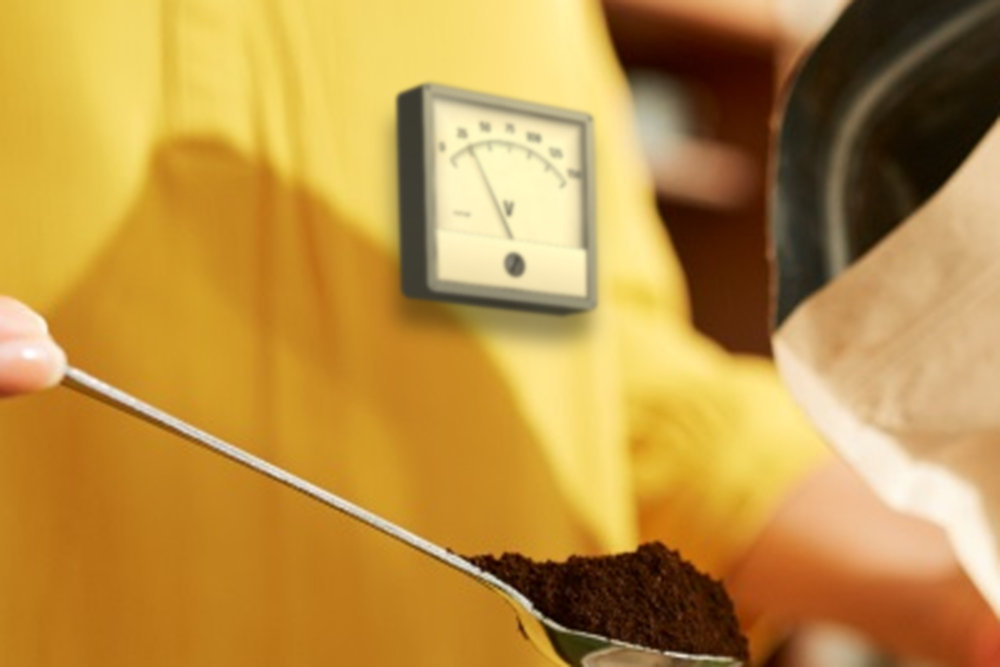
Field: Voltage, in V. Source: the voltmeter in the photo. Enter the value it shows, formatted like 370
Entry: 25
